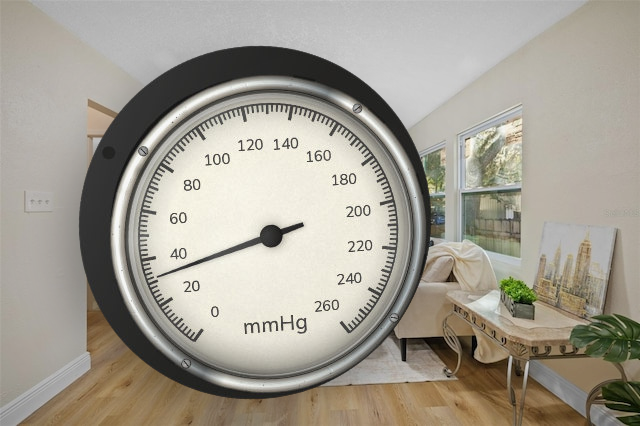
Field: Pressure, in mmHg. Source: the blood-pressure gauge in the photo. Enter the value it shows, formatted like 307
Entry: 32
